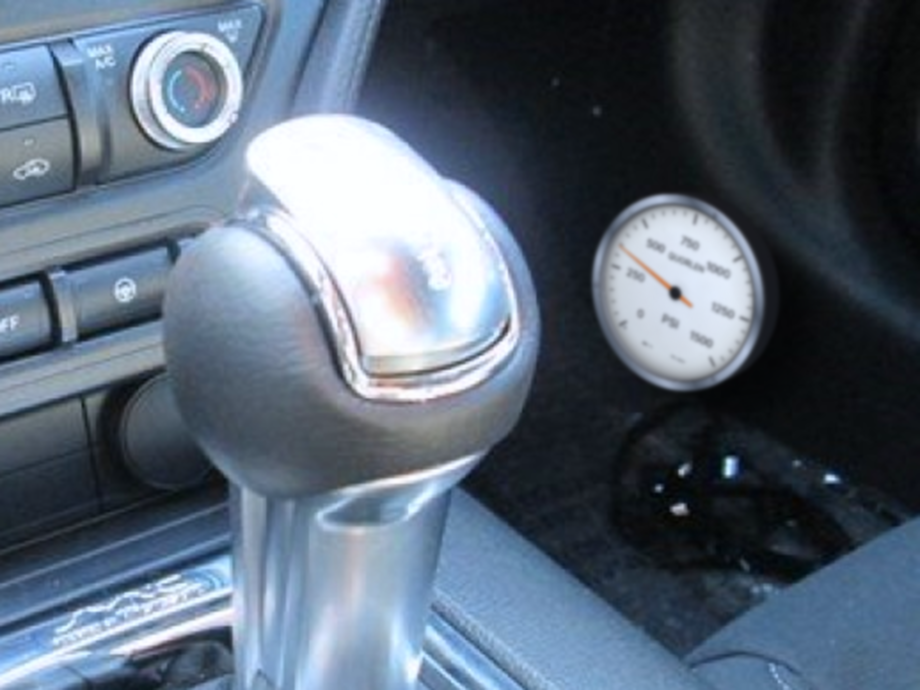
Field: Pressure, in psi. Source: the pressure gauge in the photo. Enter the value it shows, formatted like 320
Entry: 350
